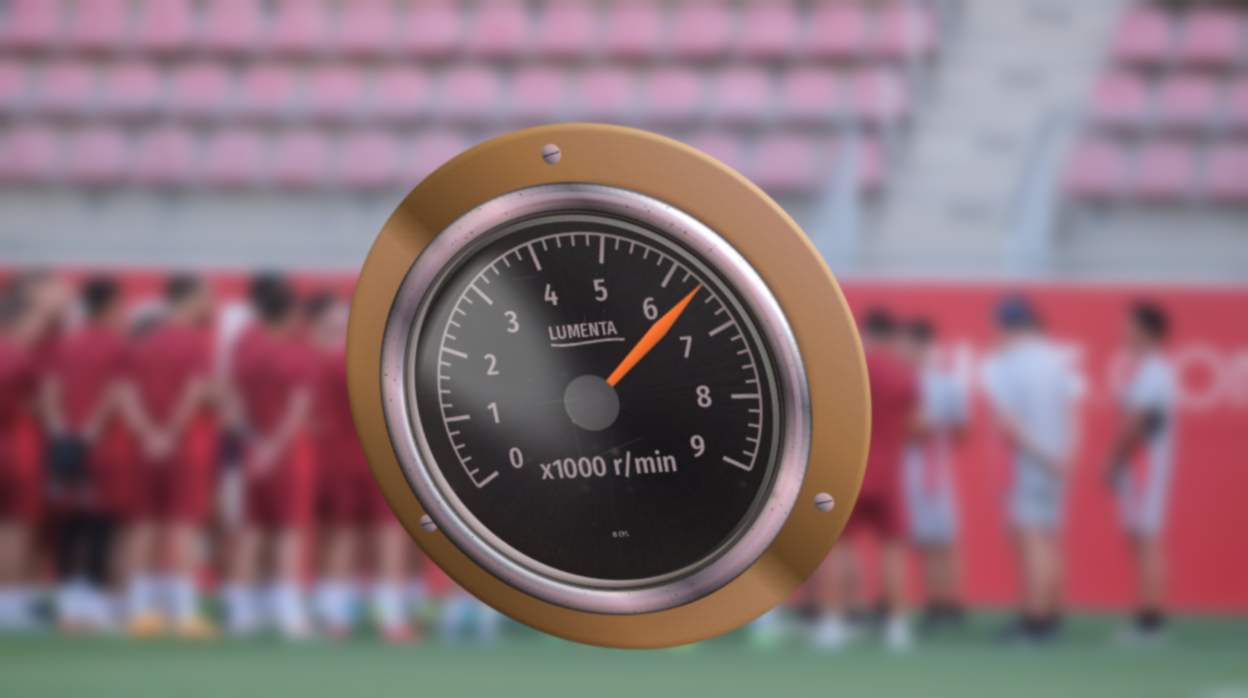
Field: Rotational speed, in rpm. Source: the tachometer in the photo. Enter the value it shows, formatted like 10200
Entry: 6400
